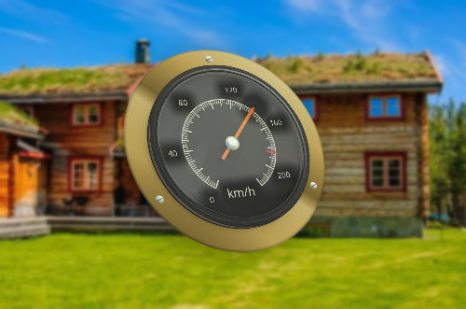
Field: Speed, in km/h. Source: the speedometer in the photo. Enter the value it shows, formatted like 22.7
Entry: 140
